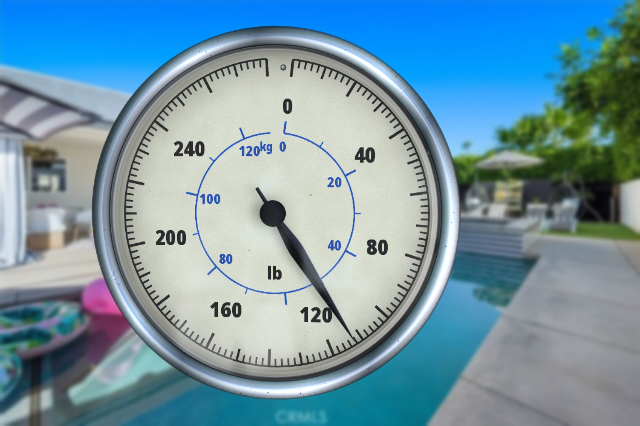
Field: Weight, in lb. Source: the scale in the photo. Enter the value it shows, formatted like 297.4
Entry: 112
